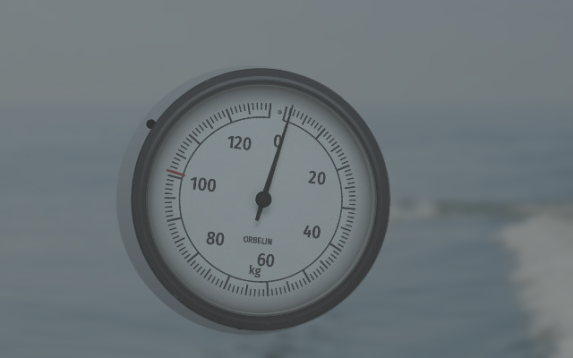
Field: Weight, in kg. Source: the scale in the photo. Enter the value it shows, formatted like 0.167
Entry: 1
